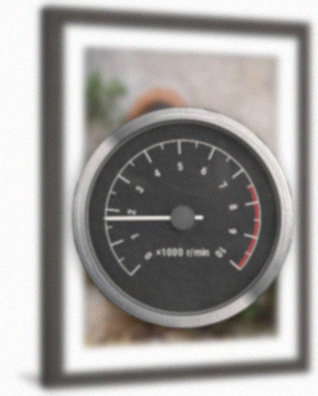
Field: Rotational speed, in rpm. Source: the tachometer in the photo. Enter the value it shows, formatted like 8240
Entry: 1750
